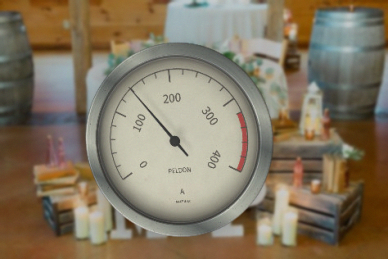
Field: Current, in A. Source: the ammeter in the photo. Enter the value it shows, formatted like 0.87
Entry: 140
